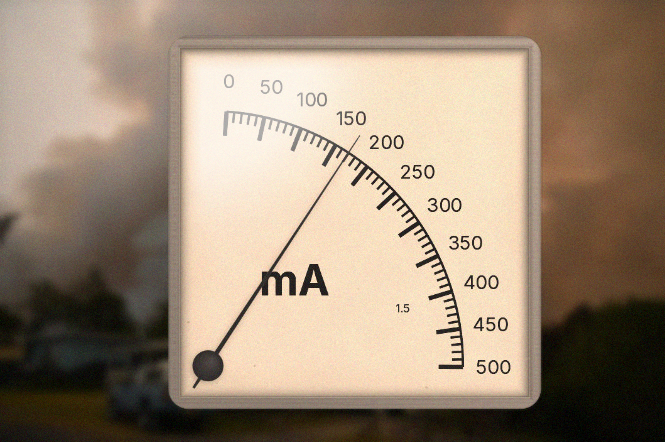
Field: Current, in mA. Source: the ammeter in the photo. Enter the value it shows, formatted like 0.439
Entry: 170
